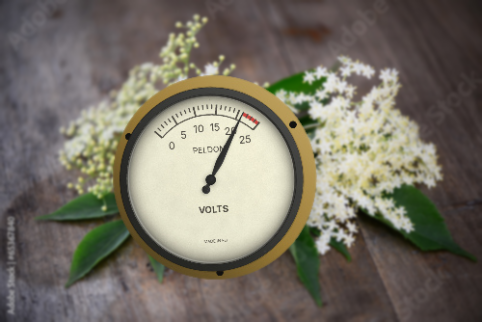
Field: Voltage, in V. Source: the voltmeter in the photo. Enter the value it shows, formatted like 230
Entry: 21
